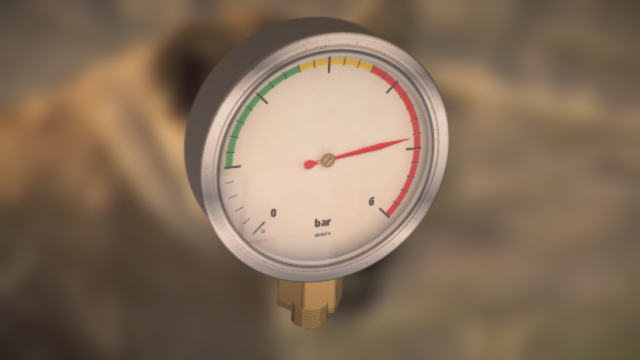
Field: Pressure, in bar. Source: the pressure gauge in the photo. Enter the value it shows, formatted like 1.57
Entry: 4.8
